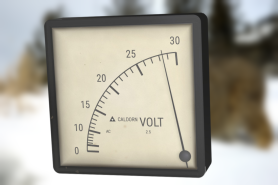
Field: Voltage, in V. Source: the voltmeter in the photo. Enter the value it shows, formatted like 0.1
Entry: 28.5
